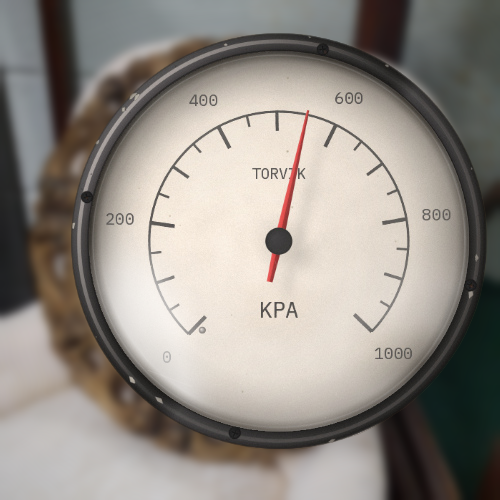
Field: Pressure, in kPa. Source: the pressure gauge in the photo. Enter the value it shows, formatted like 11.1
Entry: 550
